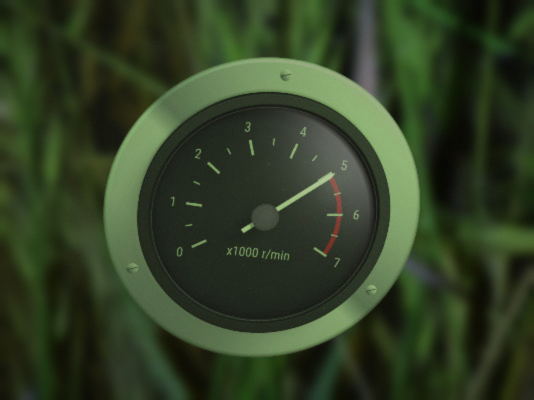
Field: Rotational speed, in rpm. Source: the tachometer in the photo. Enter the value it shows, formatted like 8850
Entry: 5000
